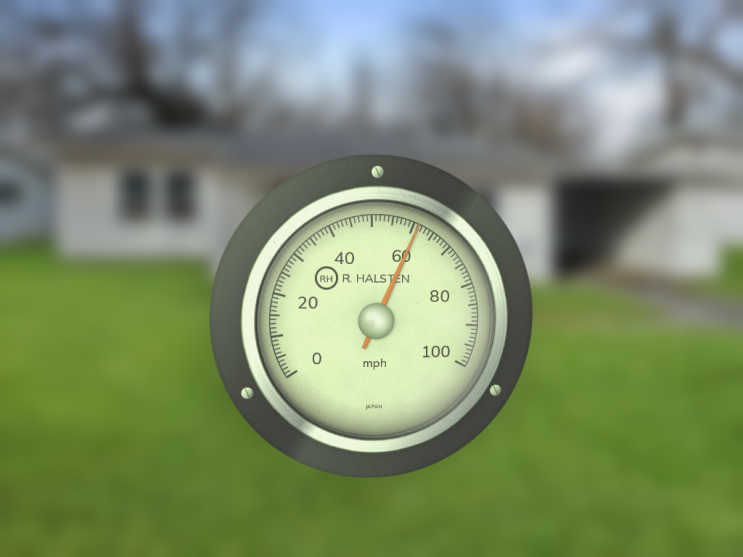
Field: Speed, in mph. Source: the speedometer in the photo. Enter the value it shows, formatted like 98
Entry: 61
